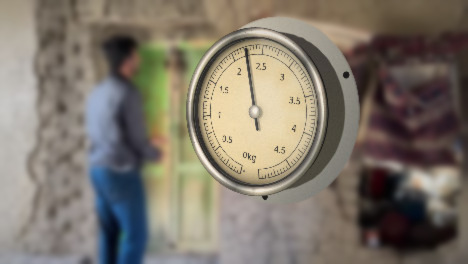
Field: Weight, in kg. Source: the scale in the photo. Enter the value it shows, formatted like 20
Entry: 2.25
